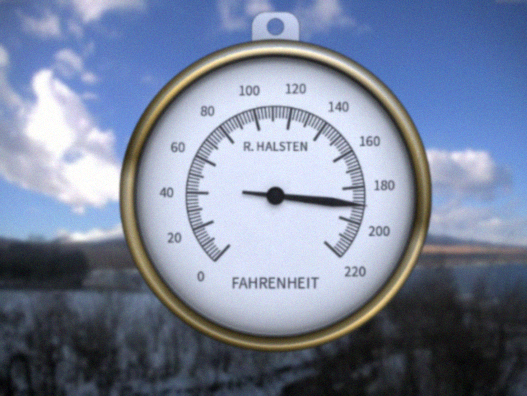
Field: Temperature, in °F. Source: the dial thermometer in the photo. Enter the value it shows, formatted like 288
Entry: 190
